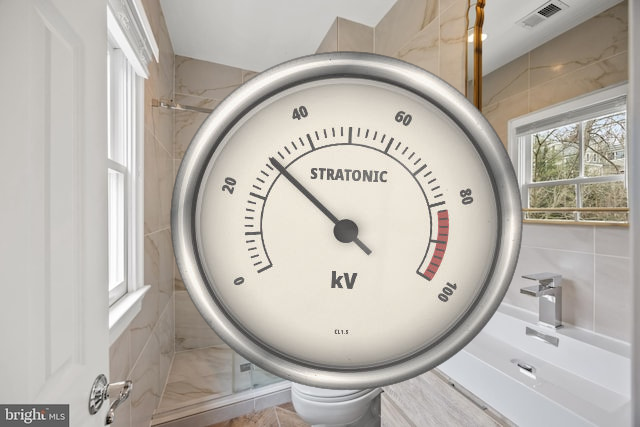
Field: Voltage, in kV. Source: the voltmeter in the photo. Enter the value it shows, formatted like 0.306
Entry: 30
